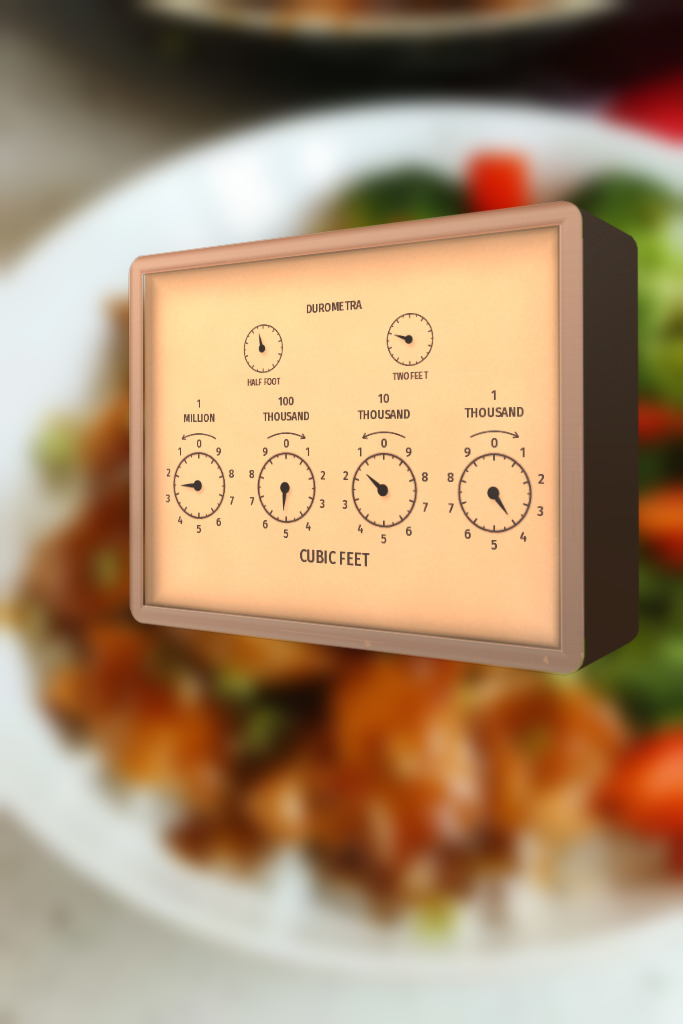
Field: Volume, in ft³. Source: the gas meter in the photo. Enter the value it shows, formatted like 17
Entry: 251400
